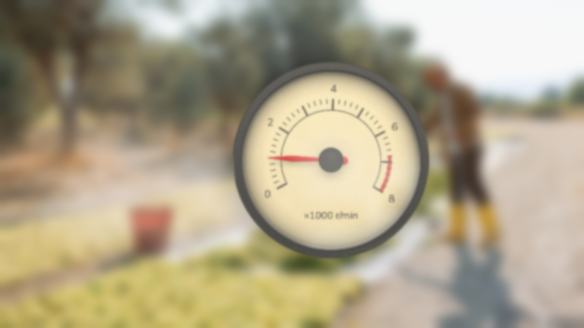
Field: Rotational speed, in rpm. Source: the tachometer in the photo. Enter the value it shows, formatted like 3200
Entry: 1000
